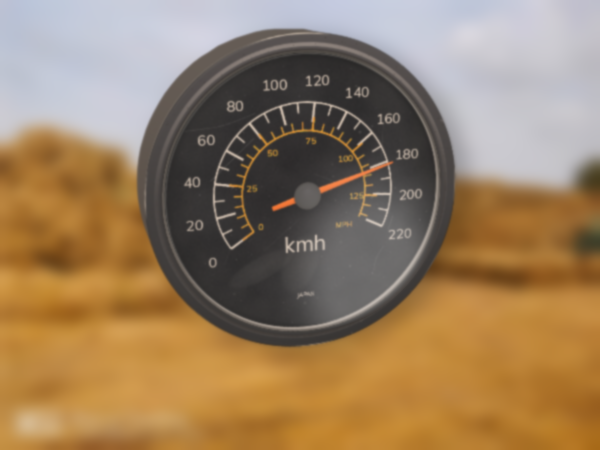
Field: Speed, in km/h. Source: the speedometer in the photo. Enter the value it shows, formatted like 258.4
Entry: 180
